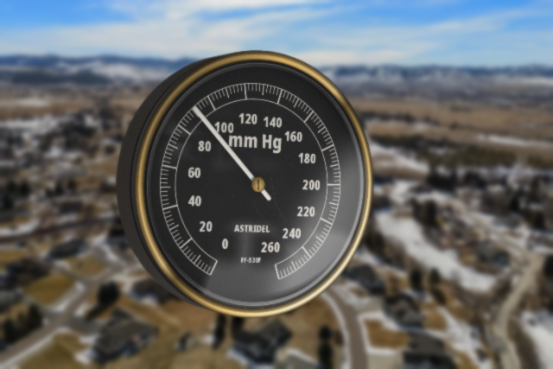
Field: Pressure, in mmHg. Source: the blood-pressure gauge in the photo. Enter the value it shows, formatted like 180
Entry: 90
